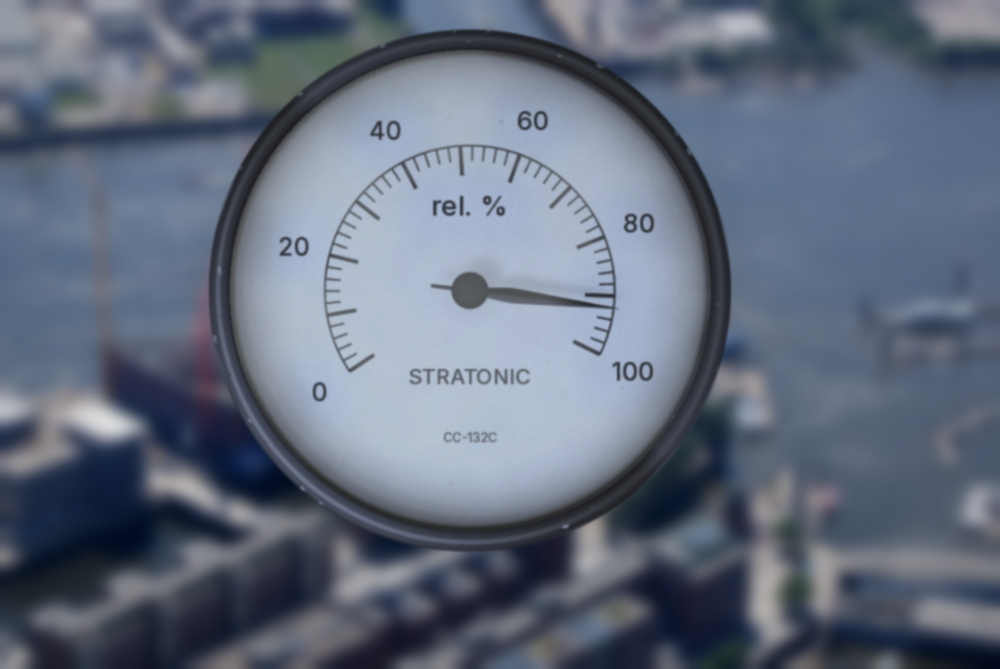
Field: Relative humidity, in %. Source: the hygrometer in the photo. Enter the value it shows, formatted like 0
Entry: 92
